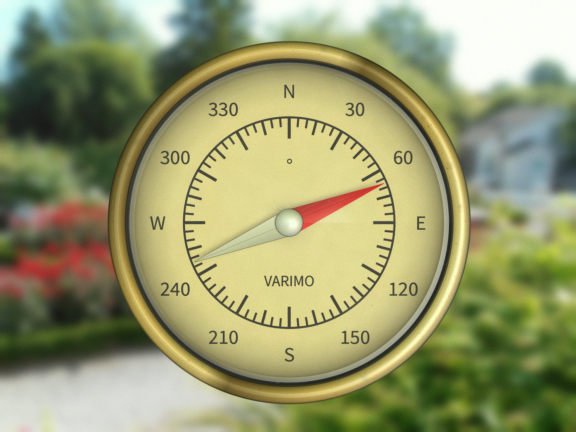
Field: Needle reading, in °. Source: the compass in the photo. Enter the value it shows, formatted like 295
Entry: 67.5
